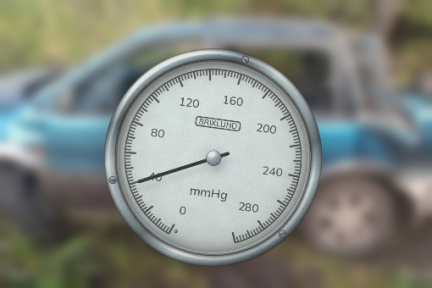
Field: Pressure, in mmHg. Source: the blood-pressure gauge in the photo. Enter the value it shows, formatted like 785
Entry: 40
